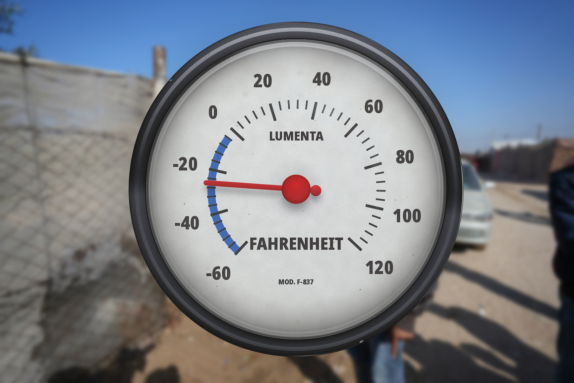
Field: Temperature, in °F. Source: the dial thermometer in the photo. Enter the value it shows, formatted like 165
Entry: -26
